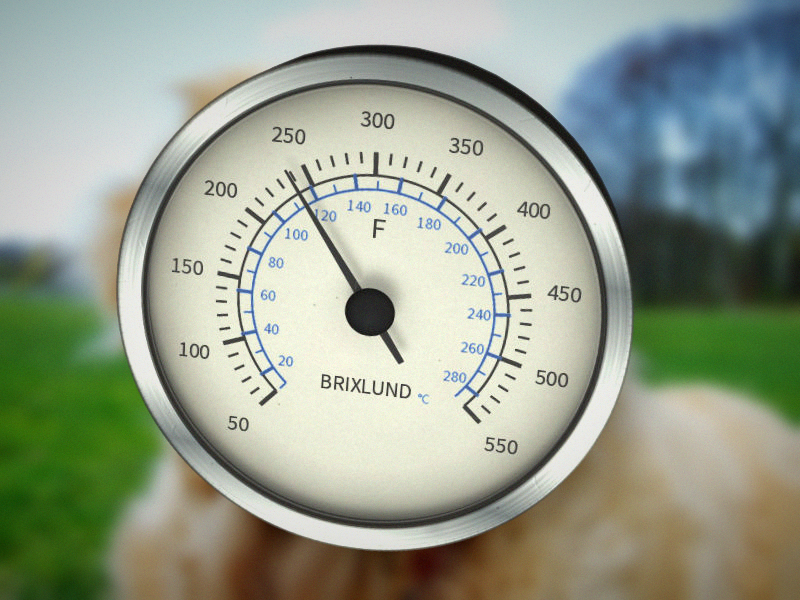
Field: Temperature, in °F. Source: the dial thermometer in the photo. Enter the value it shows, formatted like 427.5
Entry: 240
